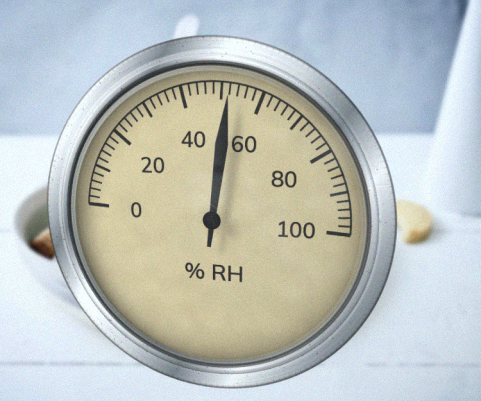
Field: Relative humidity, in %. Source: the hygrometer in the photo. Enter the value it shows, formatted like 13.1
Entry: 52
